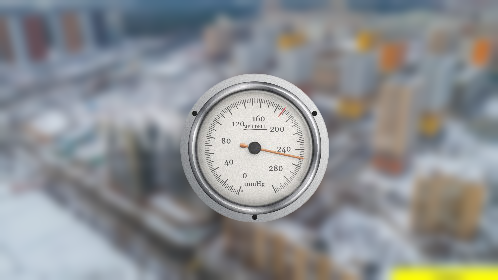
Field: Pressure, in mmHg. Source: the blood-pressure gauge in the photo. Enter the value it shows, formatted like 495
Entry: 250
